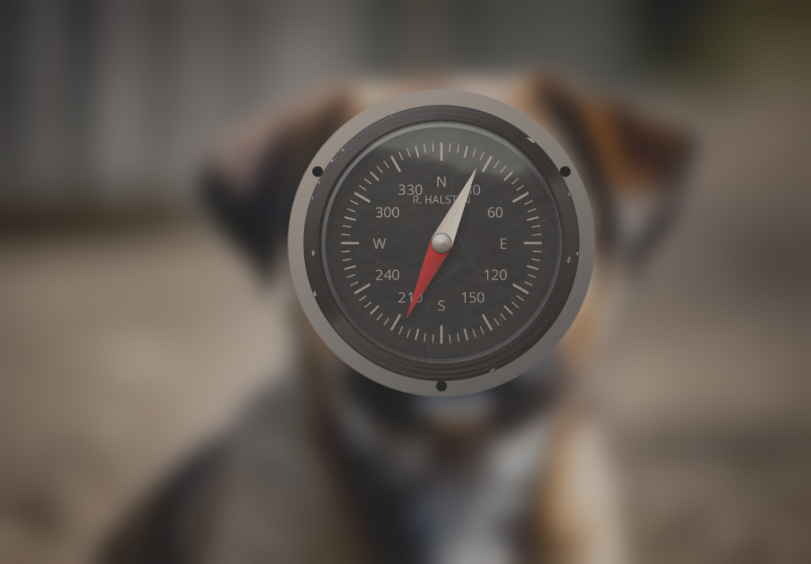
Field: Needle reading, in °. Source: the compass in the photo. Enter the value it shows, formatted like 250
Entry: 205
